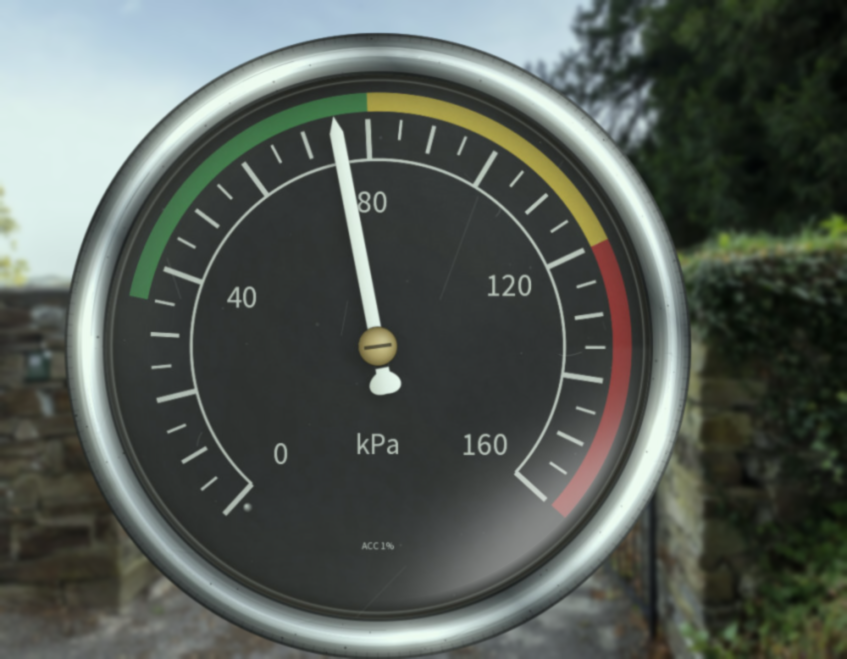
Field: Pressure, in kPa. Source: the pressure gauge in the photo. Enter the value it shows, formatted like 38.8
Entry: 75
